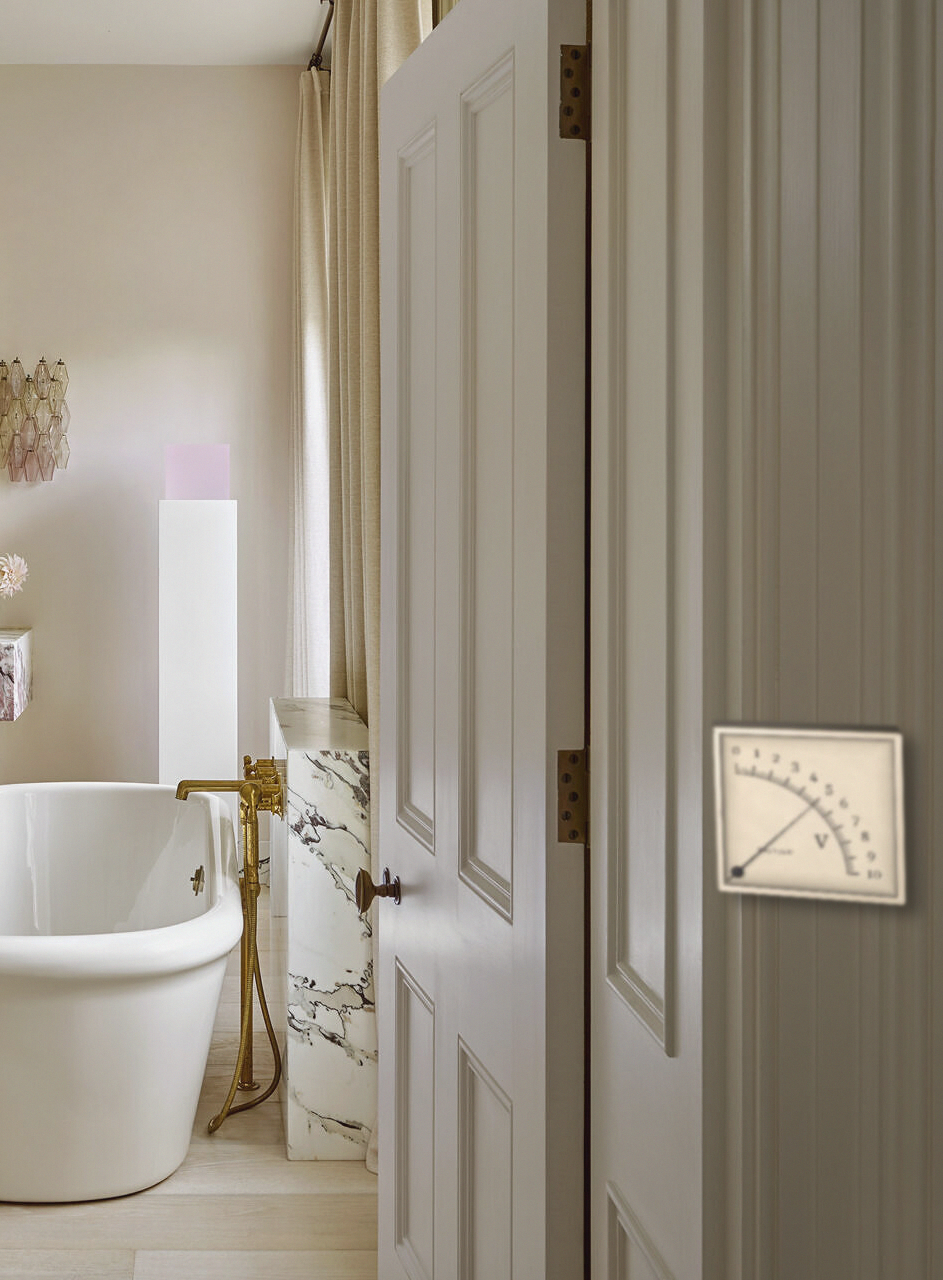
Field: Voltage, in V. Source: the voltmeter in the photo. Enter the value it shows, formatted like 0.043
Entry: 5
